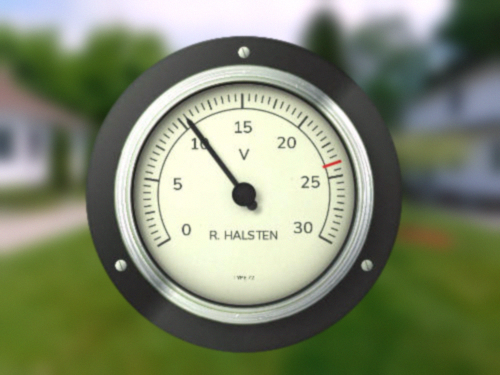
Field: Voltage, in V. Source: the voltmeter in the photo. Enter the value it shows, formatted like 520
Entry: 10.5
